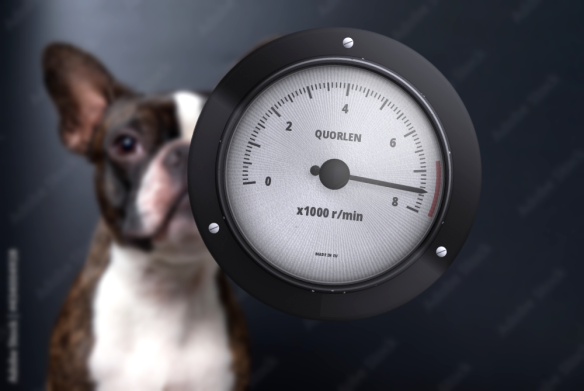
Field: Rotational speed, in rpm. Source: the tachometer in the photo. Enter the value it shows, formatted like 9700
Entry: 7500
